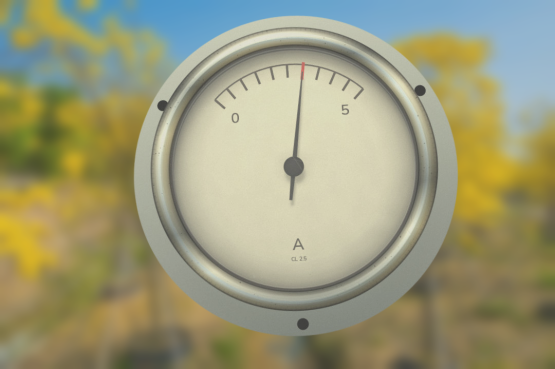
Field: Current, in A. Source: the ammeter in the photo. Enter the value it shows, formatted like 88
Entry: 3
